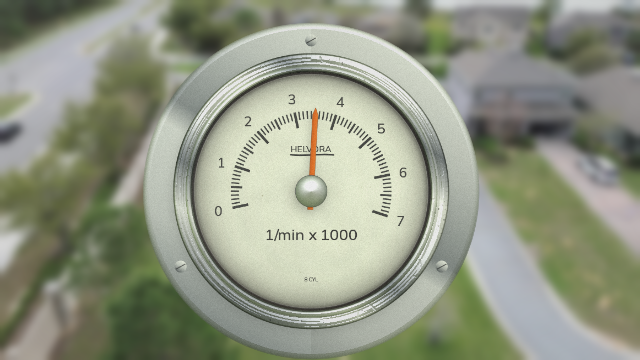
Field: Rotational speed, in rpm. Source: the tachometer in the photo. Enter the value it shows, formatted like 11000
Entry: 3500
